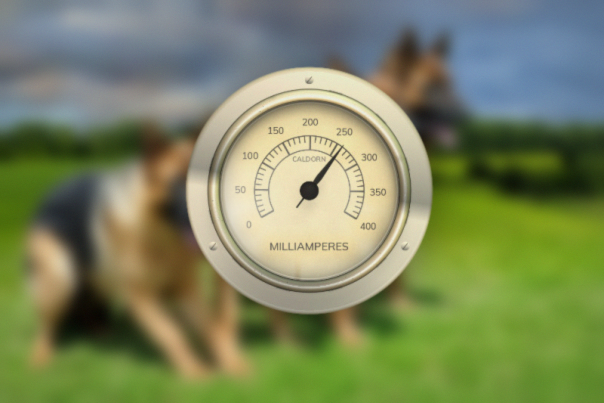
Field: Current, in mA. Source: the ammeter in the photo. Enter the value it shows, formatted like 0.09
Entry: 260
